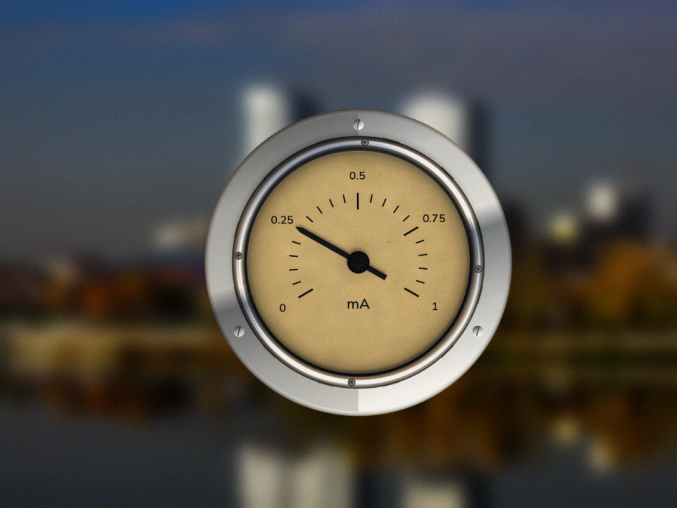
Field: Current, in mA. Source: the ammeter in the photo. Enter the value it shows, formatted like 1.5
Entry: 0.25
